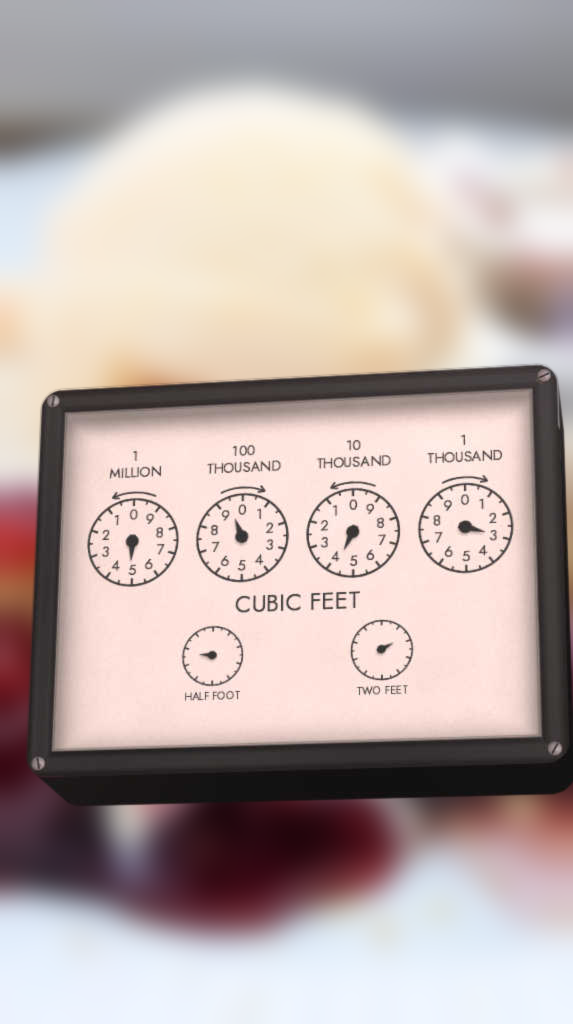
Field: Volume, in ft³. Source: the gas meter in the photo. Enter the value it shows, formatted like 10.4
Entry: 494300
